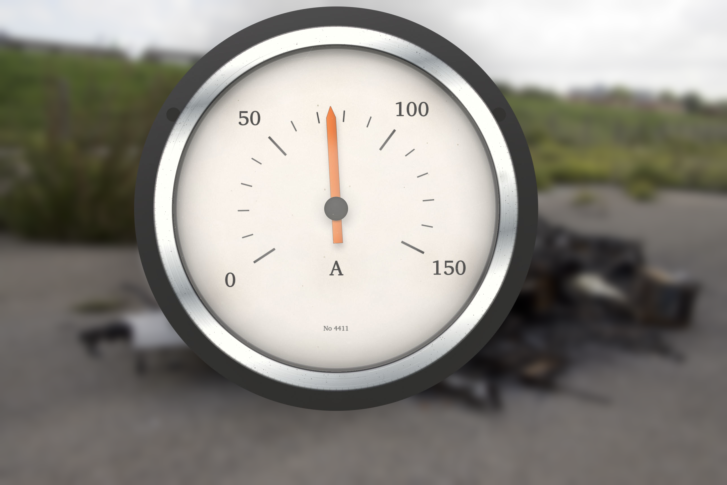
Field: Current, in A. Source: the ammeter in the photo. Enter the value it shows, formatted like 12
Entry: 75
